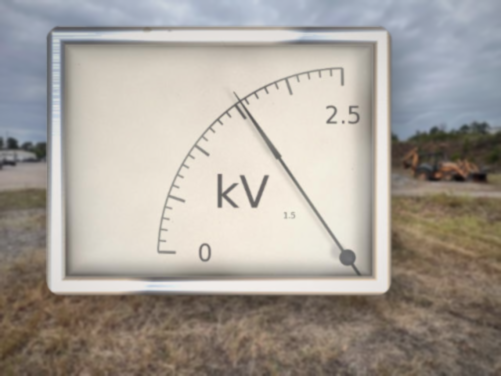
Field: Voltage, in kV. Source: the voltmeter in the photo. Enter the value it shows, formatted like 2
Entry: 1.55
